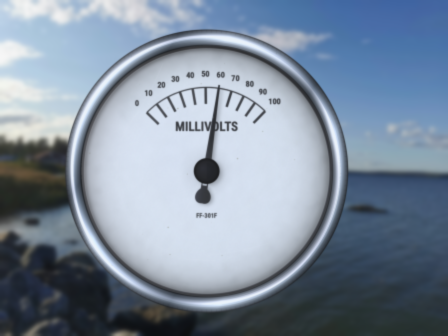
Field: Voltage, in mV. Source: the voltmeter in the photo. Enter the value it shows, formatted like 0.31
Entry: 60
